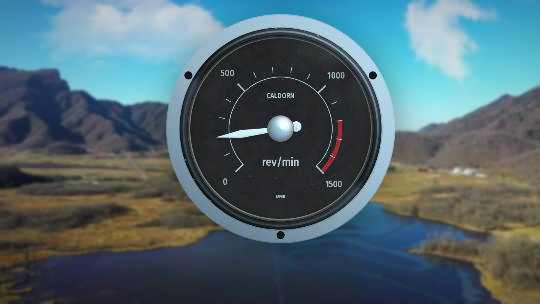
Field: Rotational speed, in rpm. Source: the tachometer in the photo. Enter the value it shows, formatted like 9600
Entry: 200
